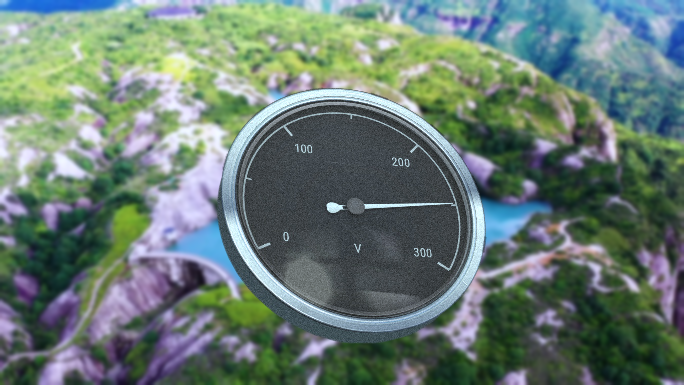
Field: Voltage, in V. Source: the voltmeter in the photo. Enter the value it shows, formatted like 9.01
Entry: 250
